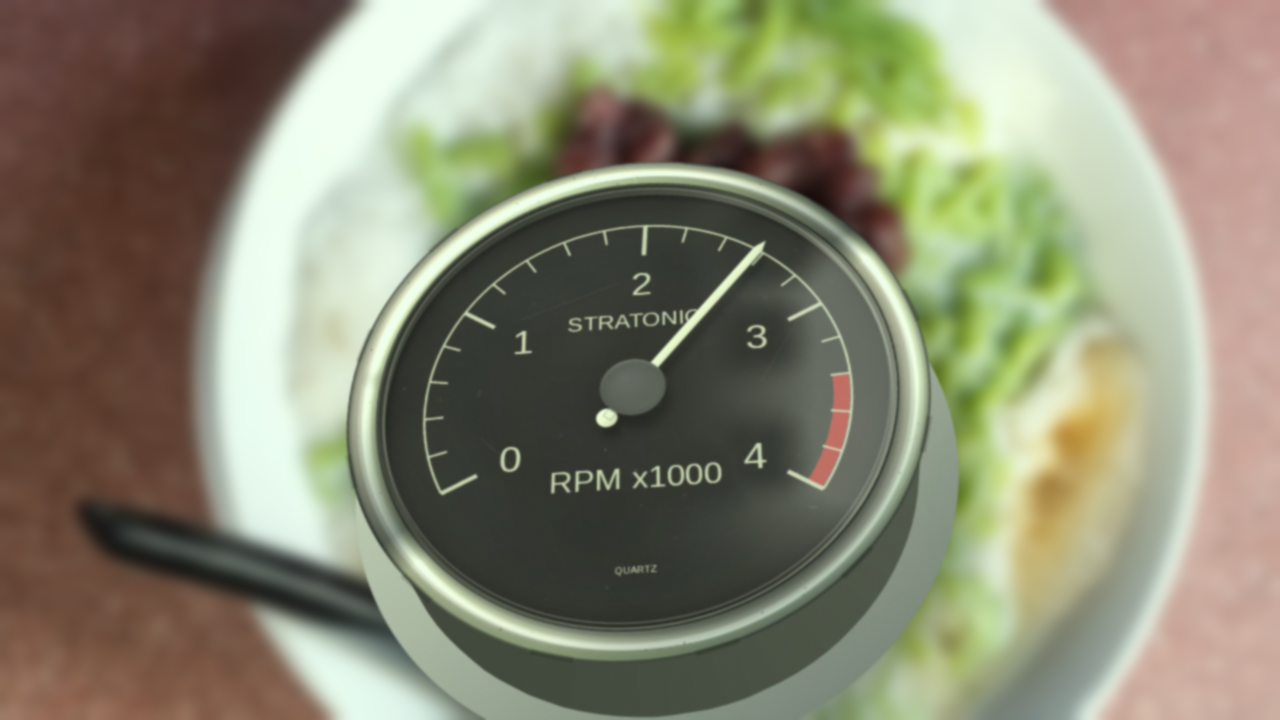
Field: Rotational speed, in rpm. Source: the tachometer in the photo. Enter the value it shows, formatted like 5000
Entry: 2600
